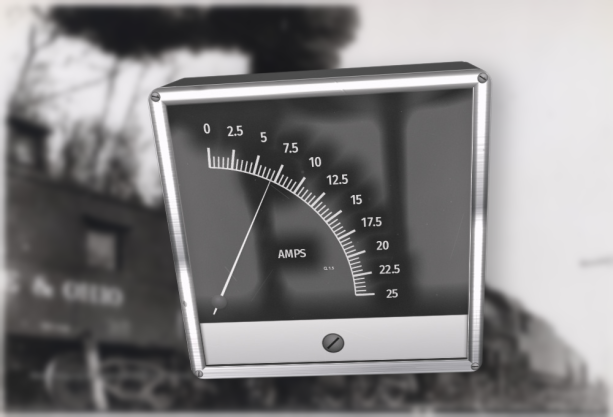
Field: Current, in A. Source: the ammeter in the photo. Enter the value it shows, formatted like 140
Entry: 7
